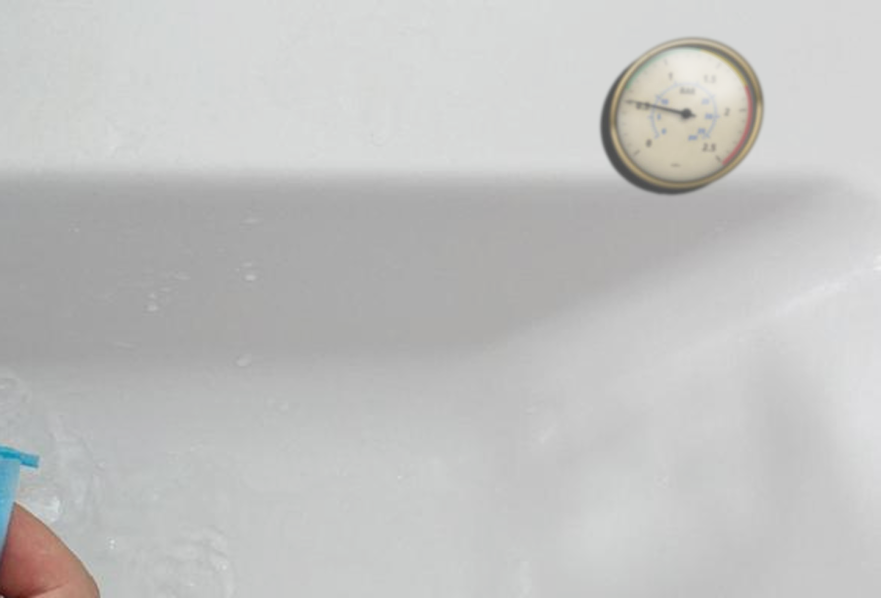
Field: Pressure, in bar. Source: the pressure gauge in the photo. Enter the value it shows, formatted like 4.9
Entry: 0.5
